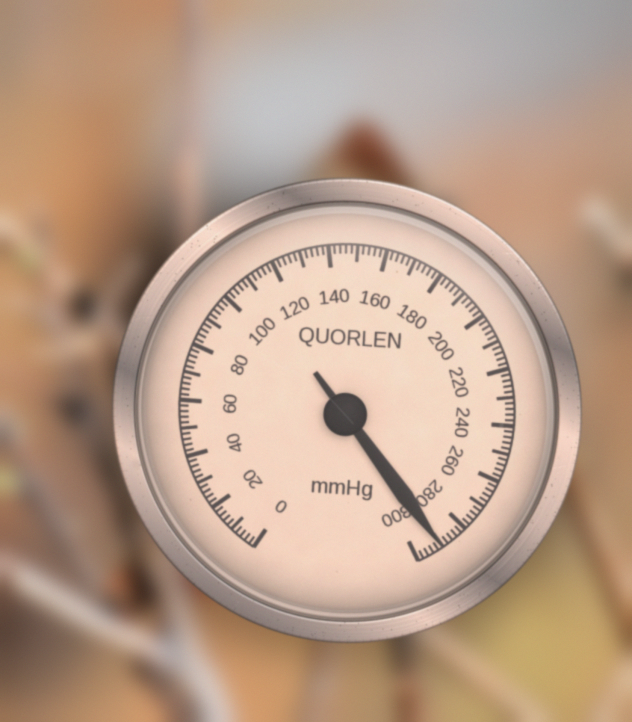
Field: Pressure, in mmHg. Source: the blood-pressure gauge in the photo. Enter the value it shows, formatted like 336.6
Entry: 290
